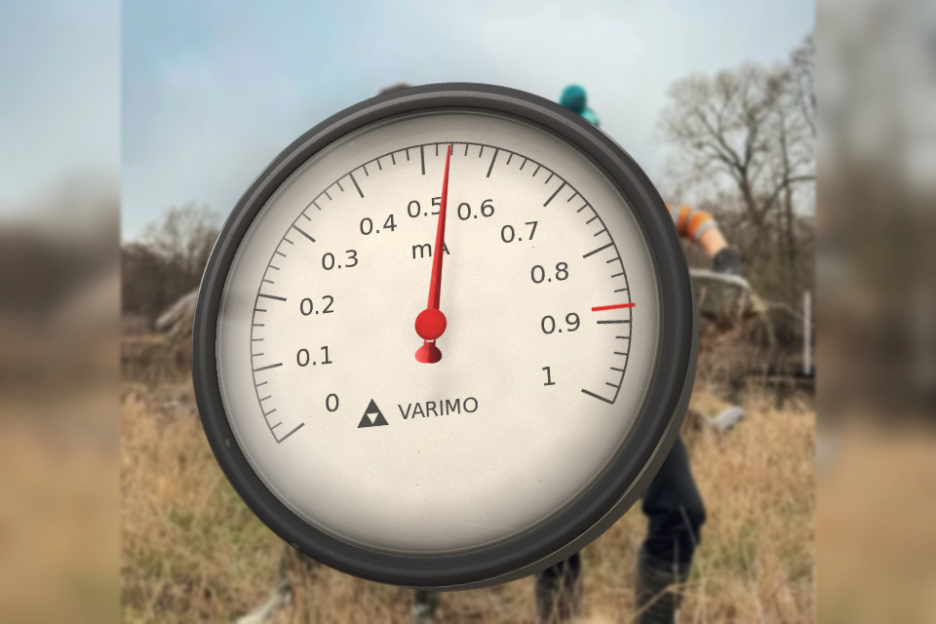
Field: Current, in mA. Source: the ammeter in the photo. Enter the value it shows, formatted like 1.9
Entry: 0.54
